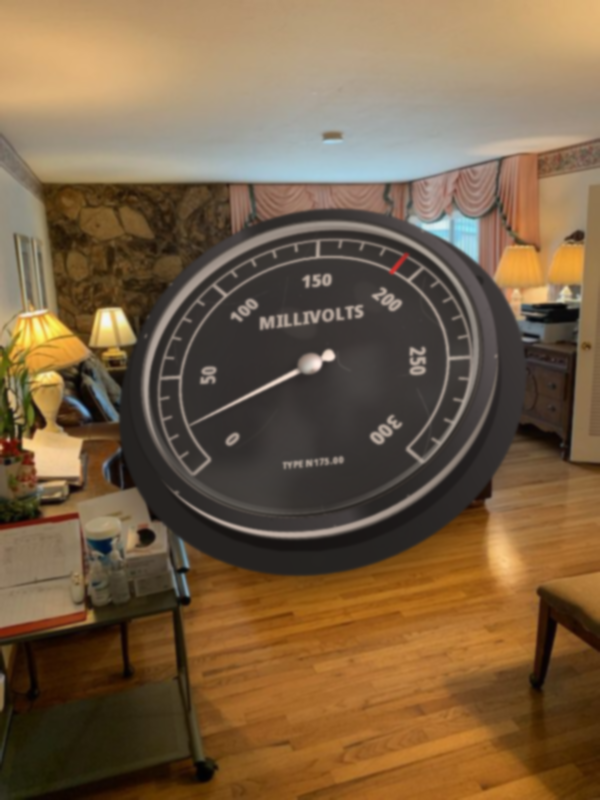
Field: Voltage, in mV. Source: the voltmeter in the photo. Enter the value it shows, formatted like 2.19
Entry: 20
